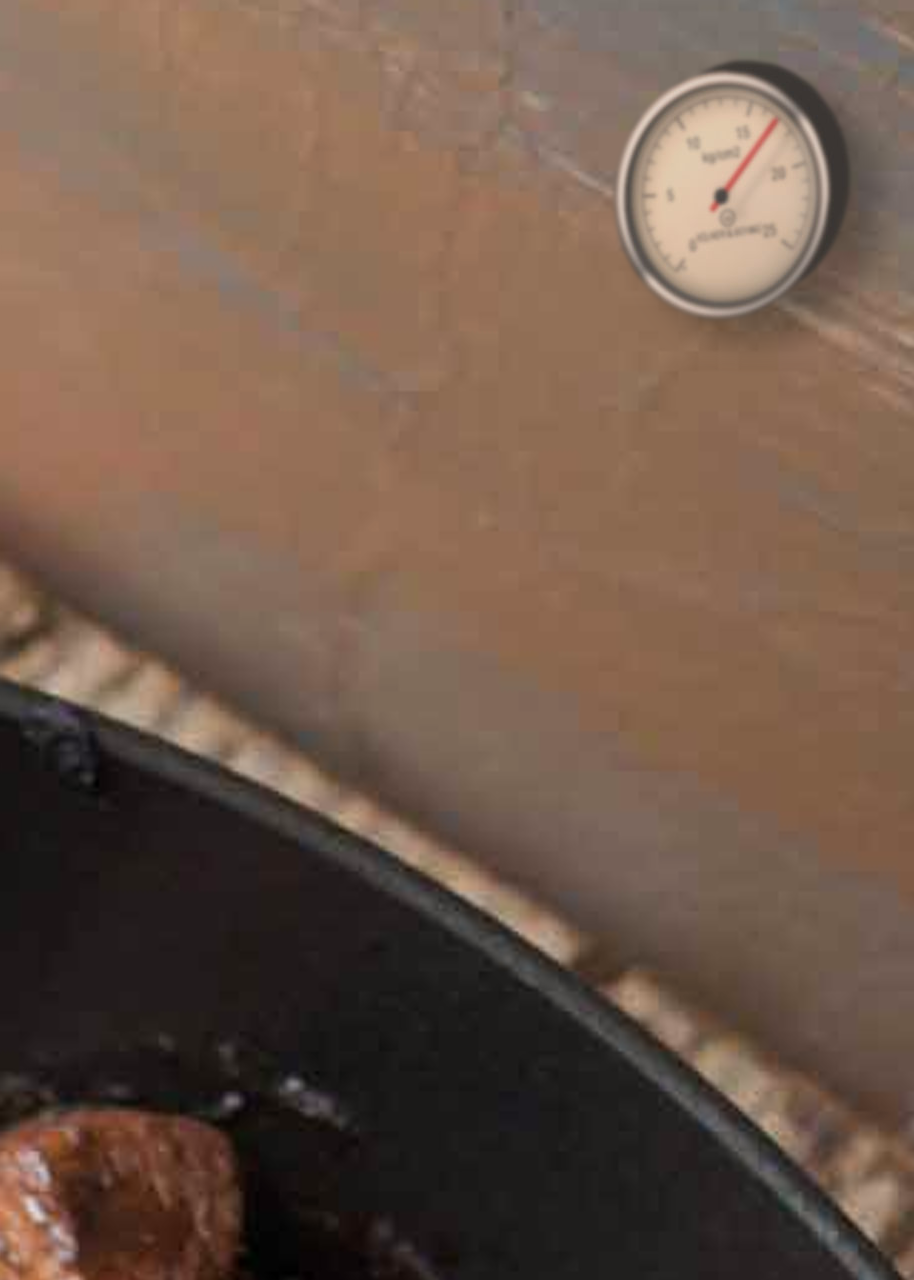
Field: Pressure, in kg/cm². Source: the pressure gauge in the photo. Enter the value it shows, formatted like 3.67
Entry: 17
